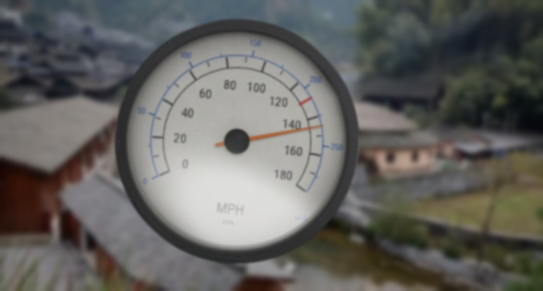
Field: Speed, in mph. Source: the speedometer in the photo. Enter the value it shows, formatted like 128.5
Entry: 145
